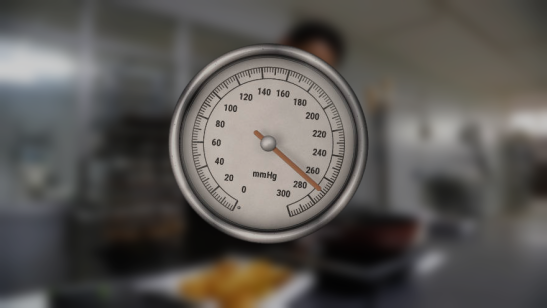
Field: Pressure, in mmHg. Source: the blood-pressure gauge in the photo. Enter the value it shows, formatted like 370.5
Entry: 270
